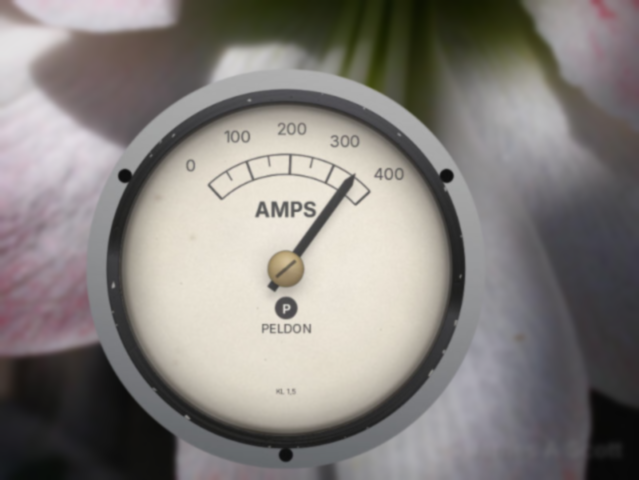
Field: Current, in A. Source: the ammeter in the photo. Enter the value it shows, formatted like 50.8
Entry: 350
